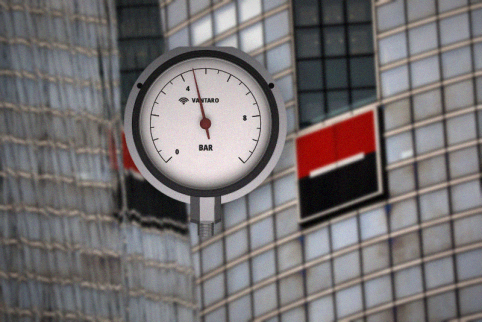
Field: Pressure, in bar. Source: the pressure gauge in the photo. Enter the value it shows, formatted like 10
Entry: 4.5
